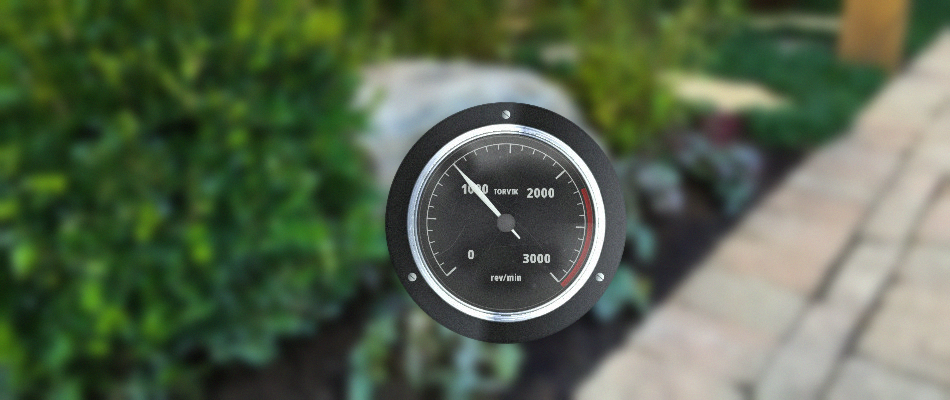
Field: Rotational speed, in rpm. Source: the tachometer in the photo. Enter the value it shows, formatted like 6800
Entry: 1000
